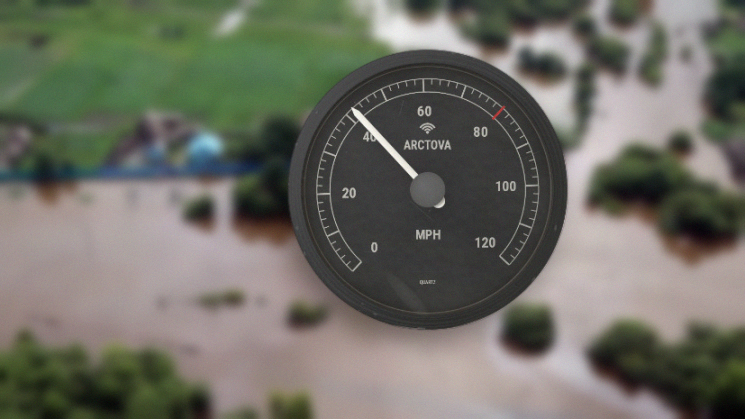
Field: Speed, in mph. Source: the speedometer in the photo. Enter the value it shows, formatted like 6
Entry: 42
